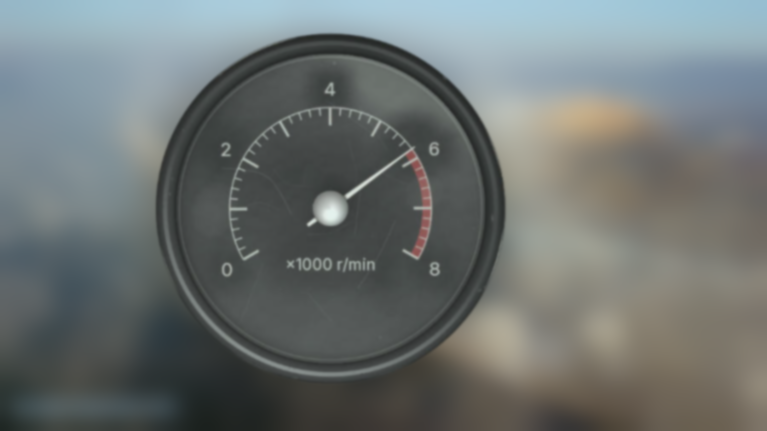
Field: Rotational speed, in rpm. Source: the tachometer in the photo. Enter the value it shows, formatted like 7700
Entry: 5800
